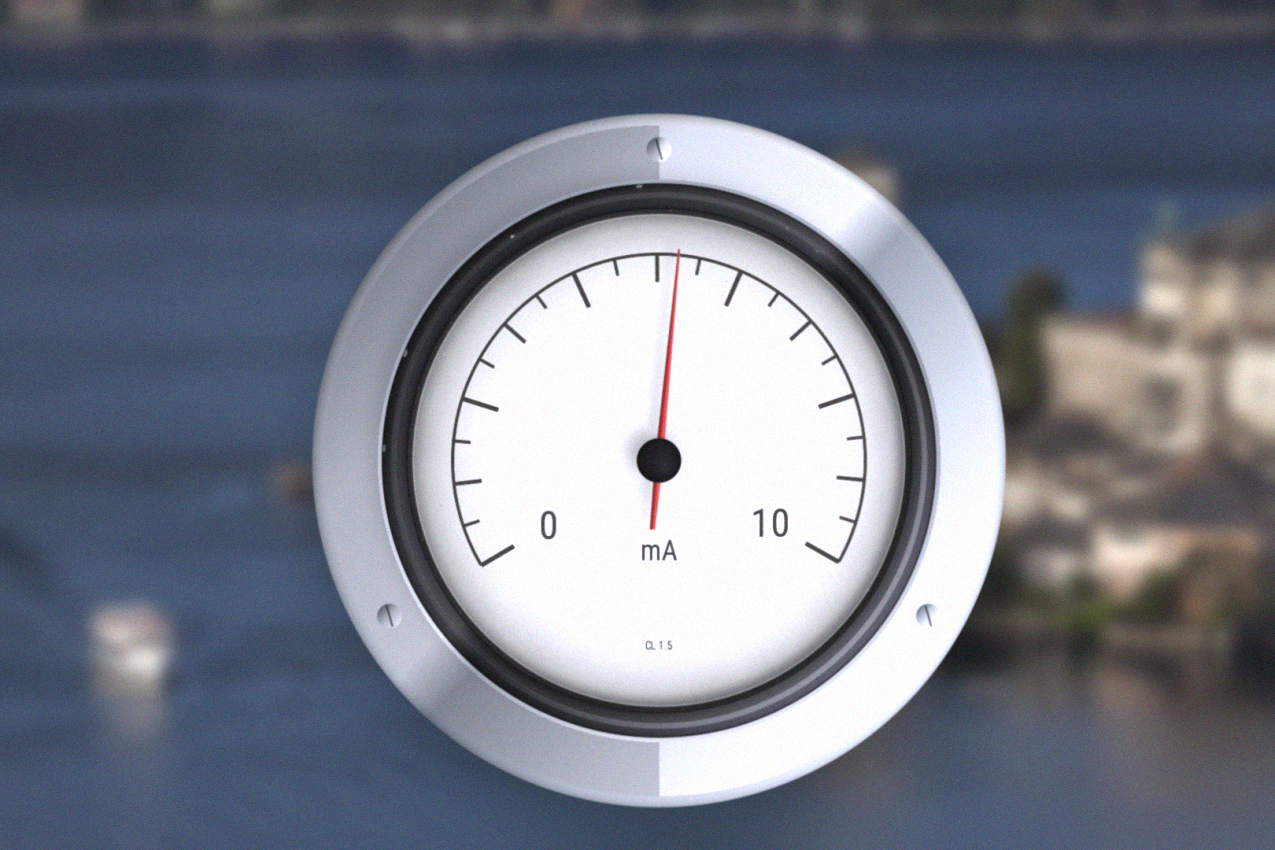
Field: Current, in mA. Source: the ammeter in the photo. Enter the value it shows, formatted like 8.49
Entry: 5.25
